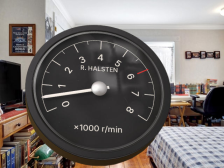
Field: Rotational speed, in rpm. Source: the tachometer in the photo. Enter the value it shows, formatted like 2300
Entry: 500
